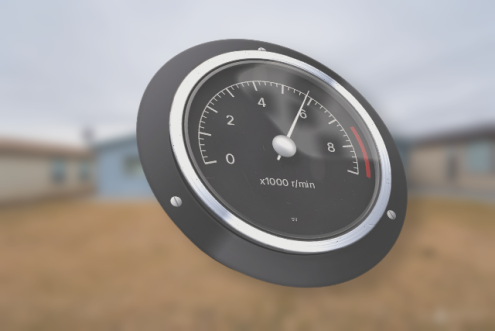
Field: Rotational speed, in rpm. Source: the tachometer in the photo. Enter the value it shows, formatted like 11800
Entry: 5800
